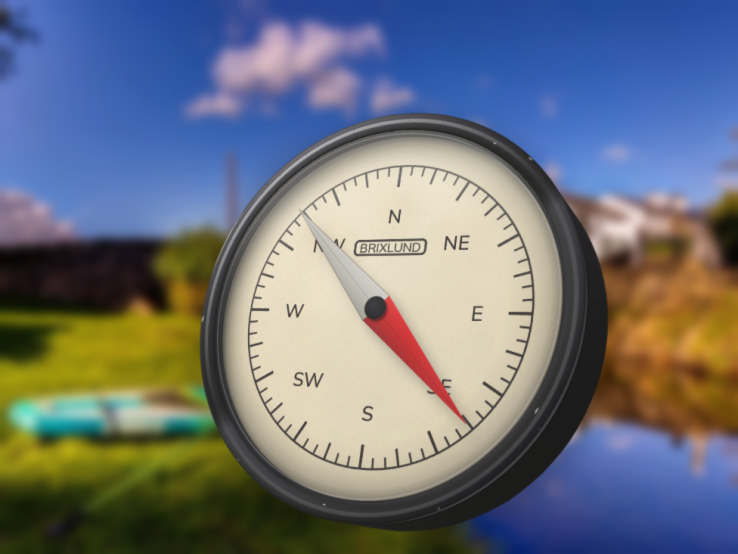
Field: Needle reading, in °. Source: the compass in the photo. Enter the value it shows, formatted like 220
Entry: 135
